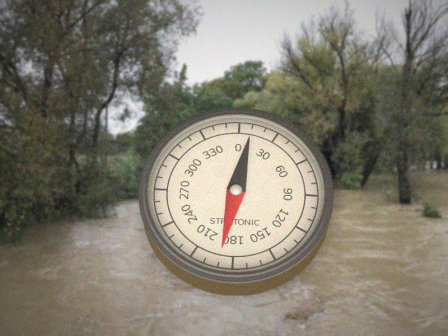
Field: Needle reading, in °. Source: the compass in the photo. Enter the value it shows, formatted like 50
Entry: 190
